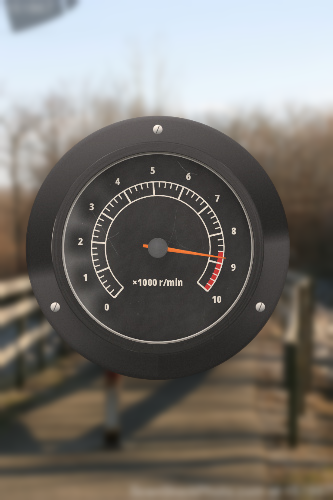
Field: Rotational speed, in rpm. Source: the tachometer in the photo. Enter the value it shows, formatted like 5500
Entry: 8800
